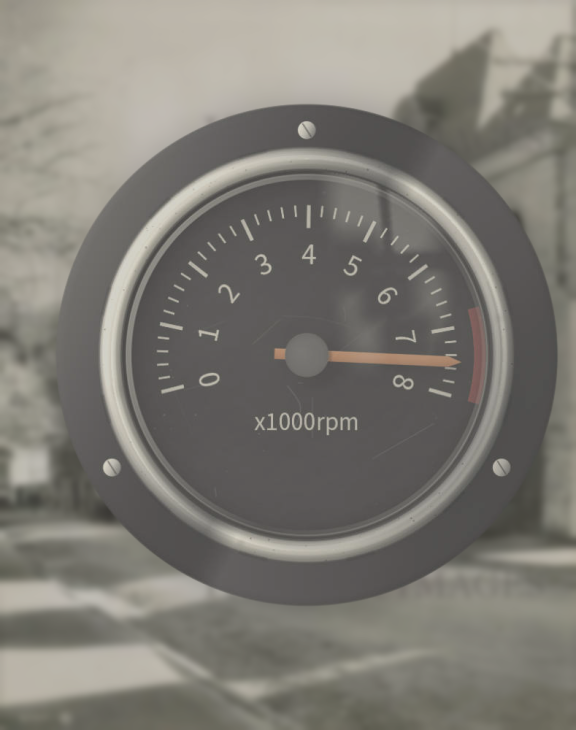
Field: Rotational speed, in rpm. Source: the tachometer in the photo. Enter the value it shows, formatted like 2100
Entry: 7500
